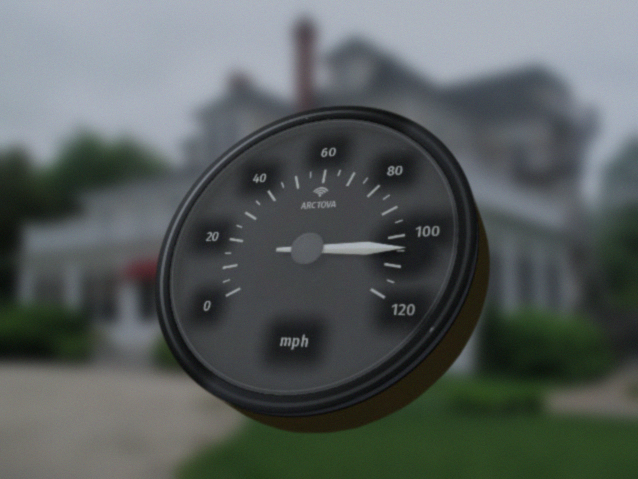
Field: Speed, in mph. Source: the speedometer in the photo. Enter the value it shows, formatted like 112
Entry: 105
